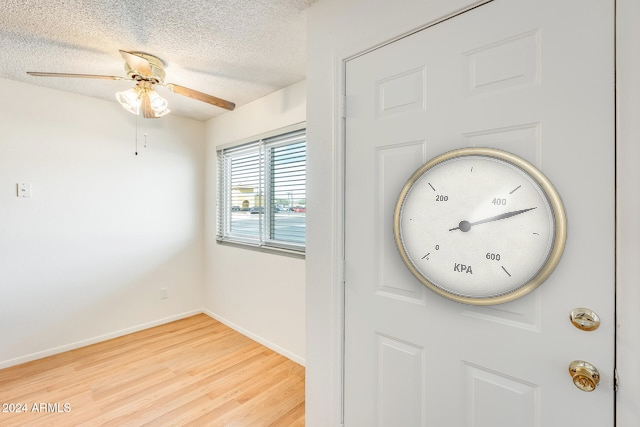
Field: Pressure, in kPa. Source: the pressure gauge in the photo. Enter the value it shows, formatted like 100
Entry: 450
